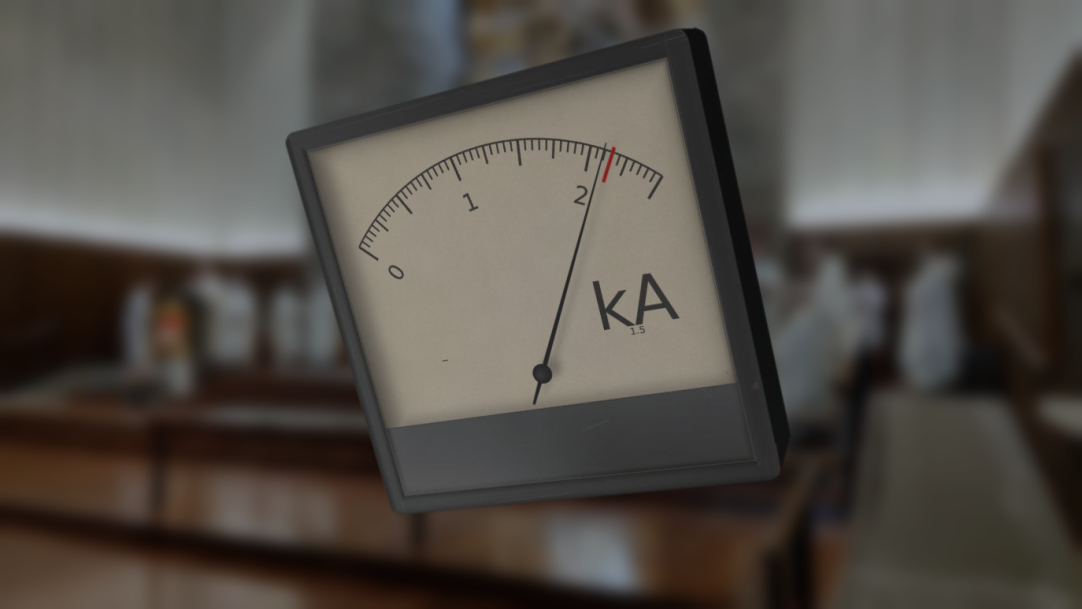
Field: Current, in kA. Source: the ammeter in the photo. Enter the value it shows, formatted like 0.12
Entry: 2.1
